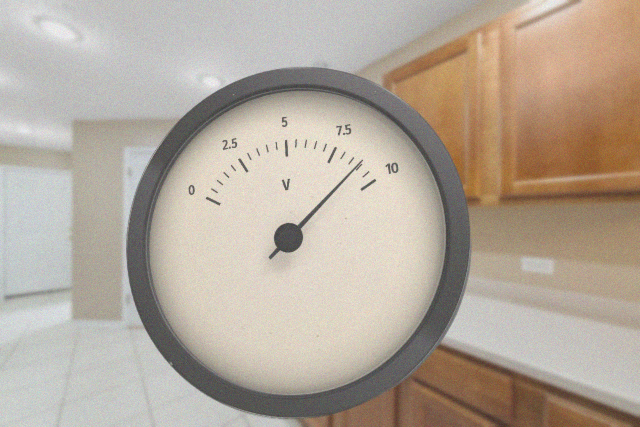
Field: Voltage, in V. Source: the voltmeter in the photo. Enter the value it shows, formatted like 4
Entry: 9
